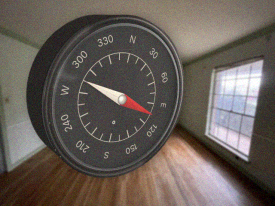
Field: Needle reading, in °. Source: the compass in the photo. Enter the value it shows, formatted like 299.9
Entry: 105
